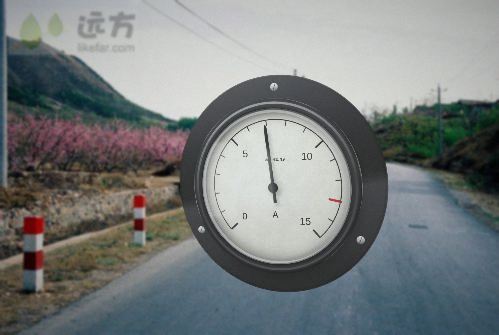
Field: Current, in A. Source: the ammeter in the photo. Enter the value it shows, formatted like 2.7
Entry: 7
